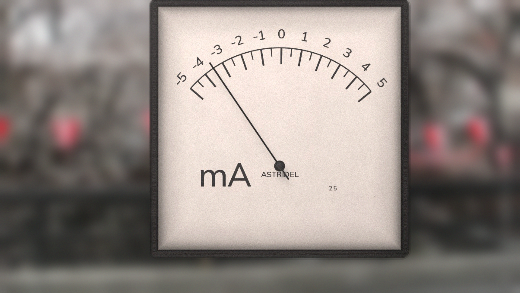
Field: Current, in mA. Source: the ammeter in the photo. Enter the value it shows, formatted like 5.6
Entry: -3.5
